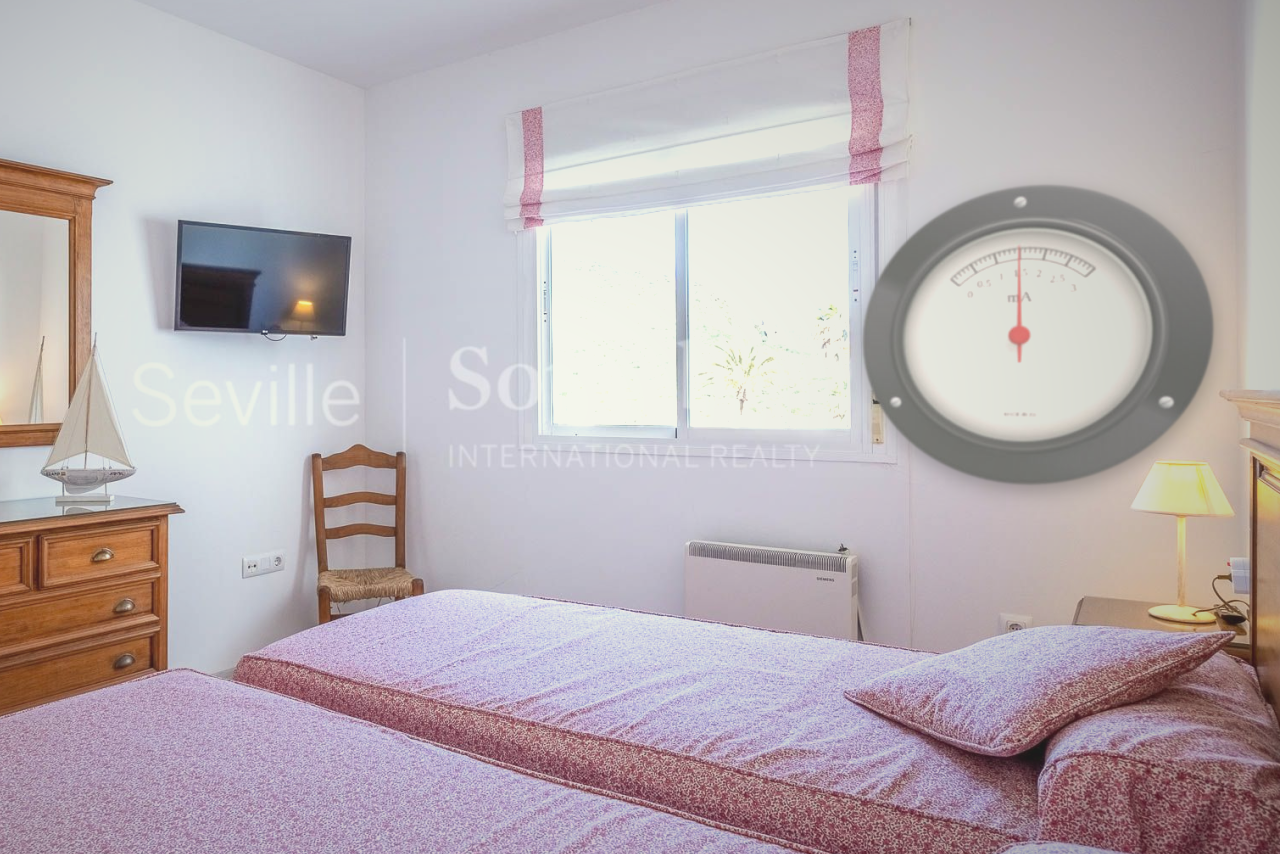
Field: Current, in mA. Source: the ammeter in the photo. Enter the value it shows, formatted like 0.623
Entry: 1.5
